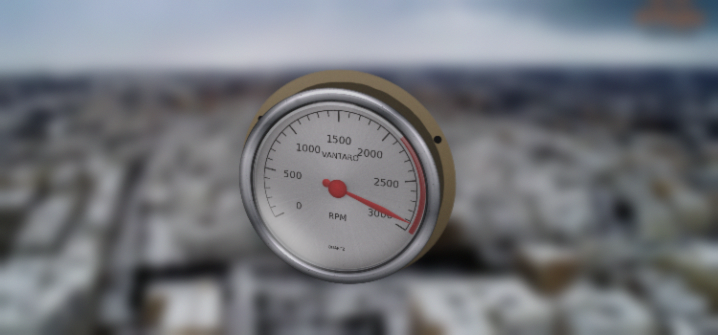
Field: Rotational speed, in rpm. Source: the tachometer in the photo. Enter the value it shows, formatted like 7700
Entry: 2900
